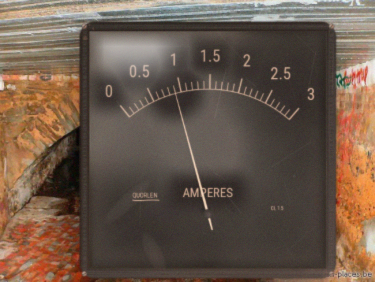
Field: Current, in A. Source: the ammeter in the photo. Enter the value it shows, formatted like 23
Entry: 0.9
